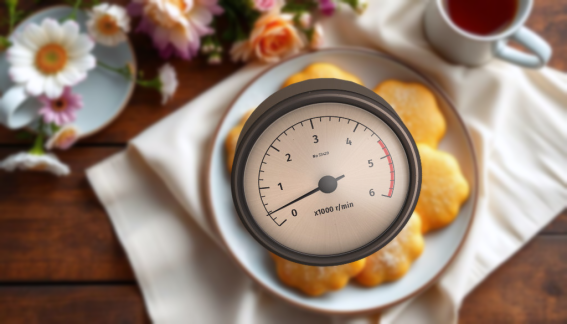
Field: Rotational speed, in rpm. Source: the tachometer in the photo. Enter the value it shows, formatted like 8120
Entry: 400
